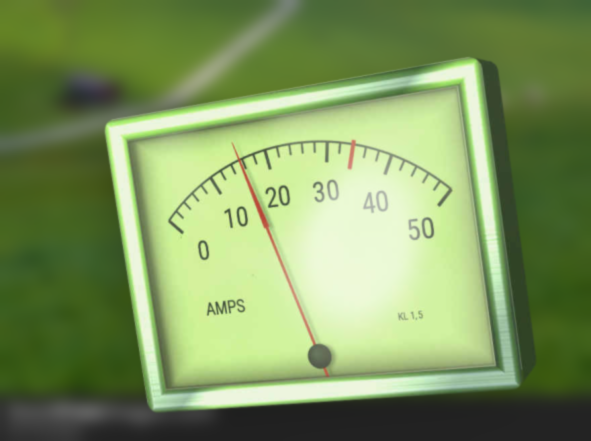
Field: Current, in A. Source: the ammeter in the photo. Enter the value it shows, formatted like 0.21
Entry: 16
